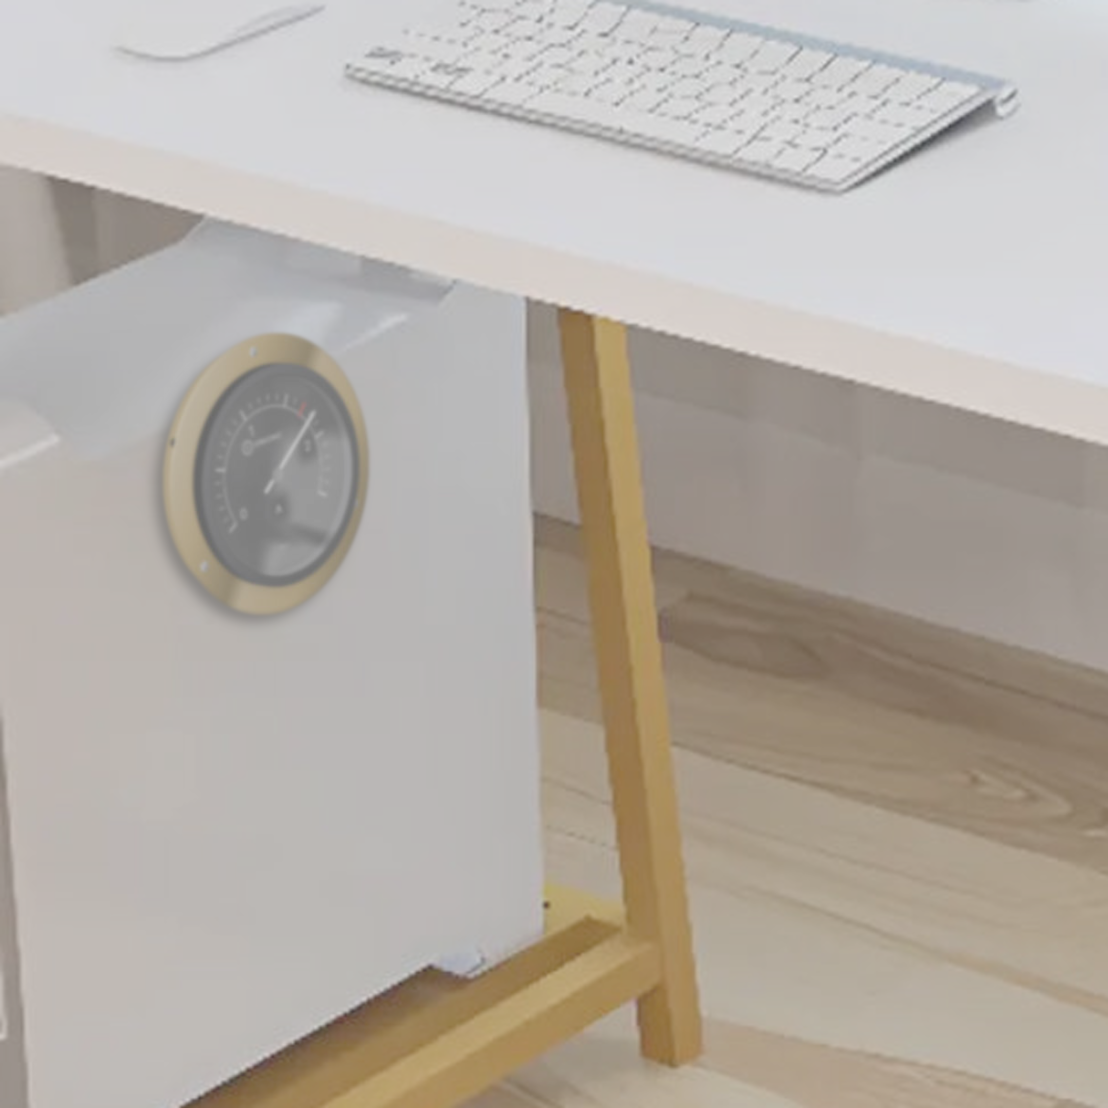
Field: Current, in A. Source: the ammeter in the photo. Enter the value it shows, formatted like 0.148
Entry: 1.8
